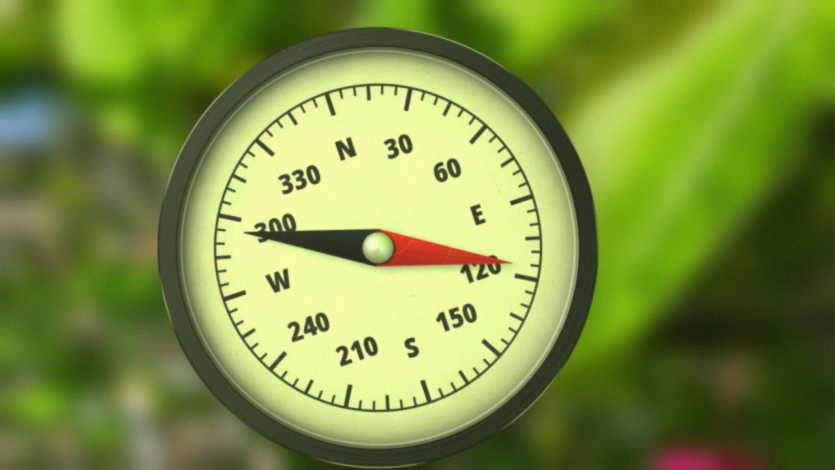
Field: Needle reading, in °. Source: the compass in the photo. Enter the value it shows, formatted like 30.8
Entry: 115
